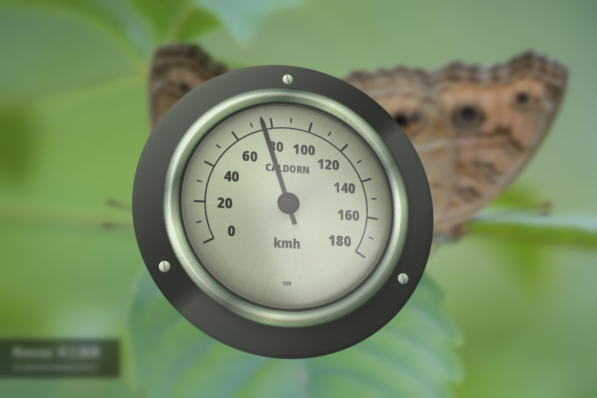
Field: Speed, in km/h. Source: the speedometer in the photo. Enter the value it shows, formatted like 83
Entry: 75
